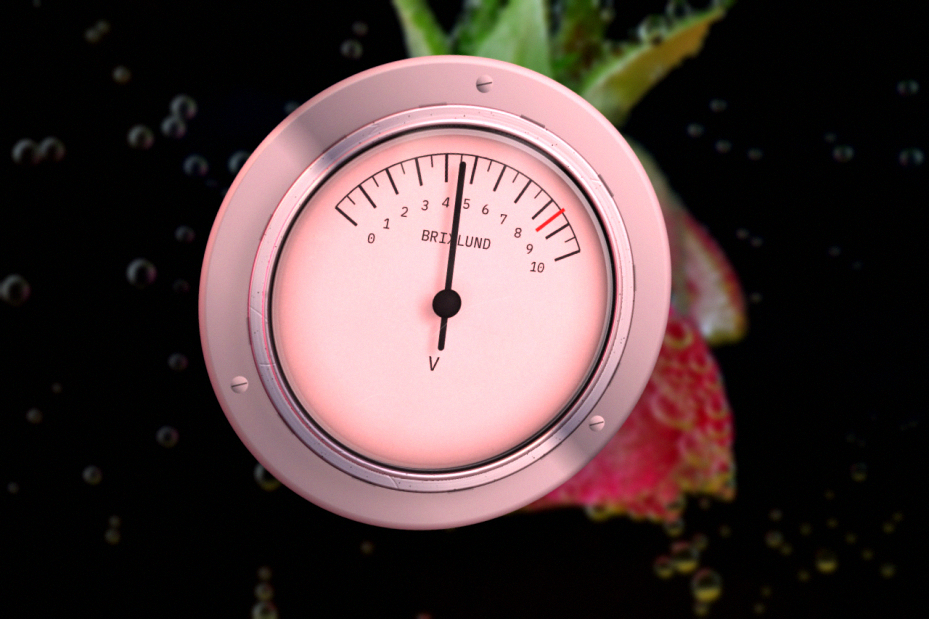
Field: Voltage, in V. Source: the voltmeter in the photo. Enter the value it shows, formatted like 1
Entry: 4.5
